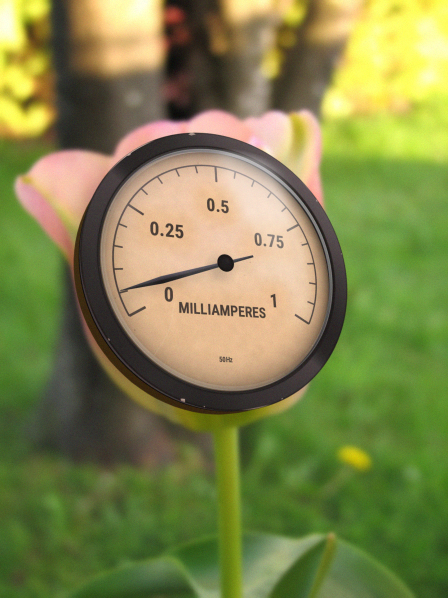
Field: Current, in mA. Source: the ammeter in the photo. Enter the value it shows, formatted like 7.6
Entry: 0.05
